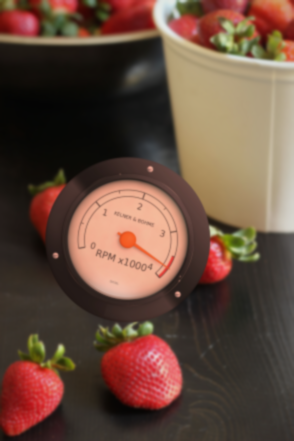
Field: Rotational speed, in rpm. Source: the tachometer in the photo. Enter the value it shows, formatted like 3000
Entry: 3750
